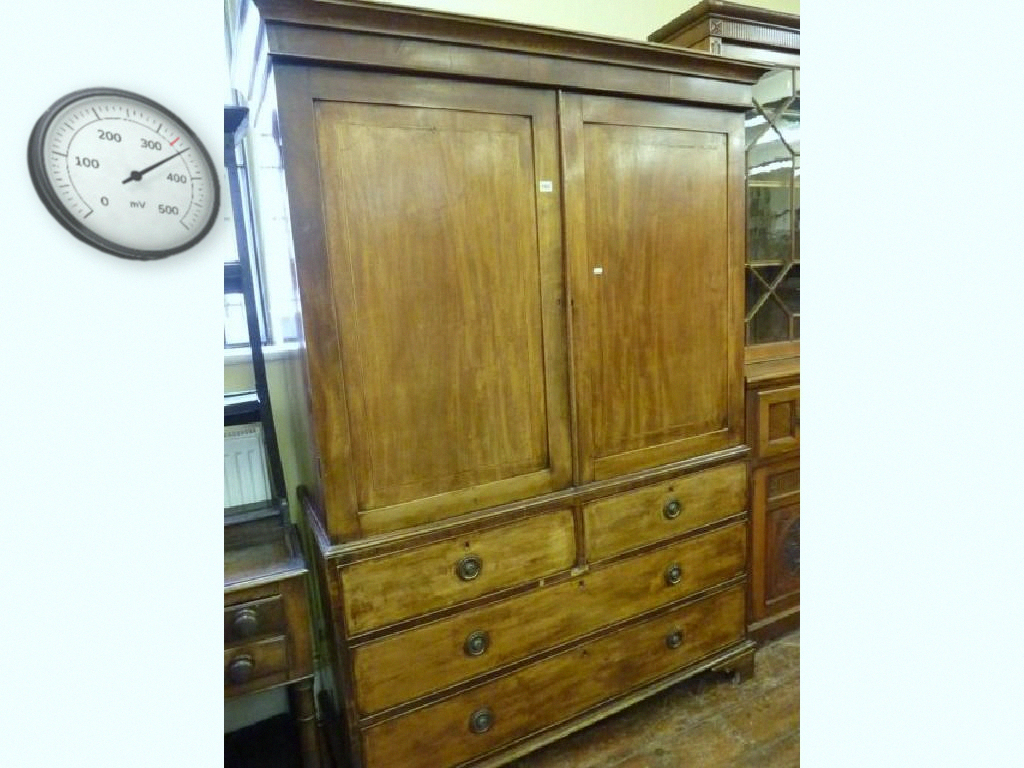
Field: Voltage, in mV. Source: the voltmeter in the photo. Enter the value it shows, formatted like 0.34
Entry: 350
